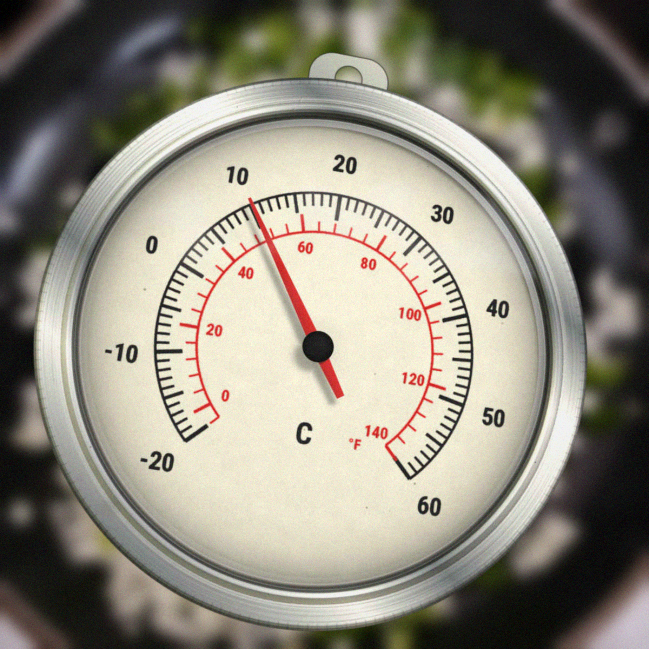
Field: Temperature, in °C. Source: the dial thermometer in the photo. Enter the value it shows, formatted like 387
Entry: 10
